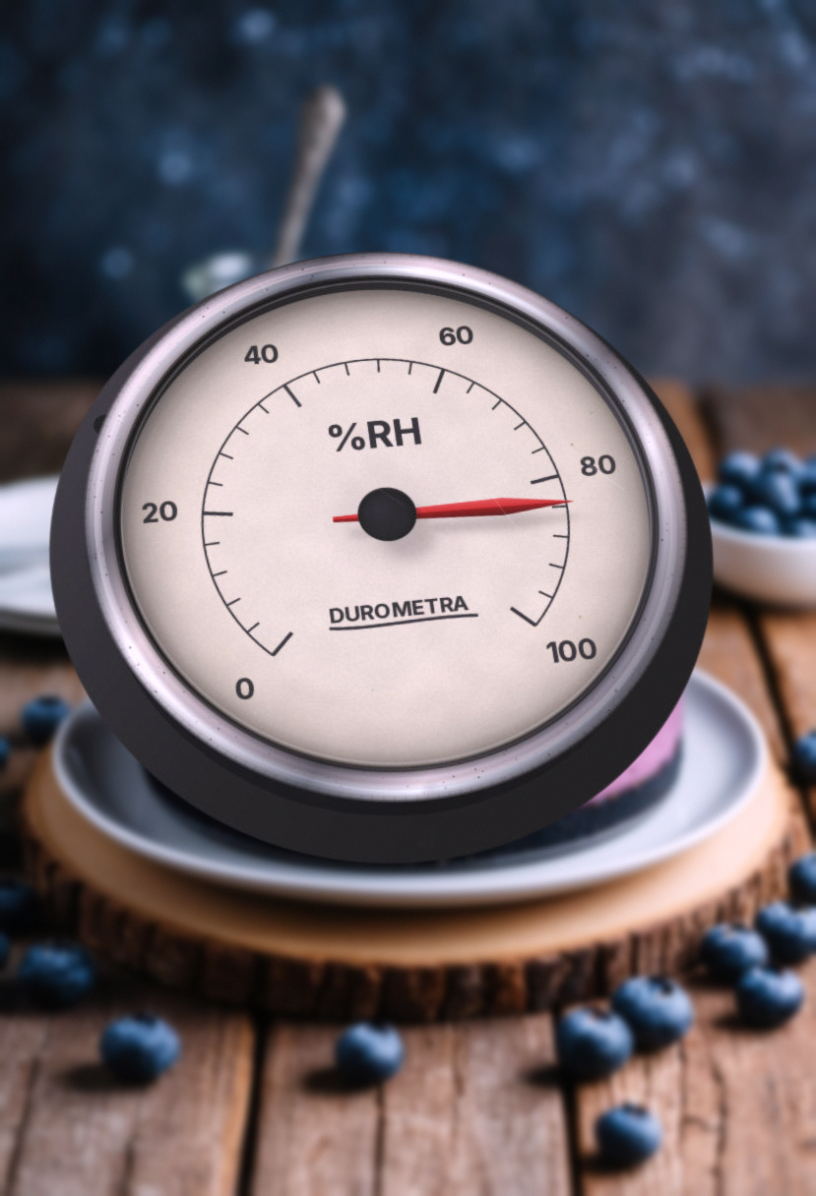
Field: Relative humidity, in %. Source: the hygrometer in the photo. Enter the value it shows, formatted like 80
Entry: 84
